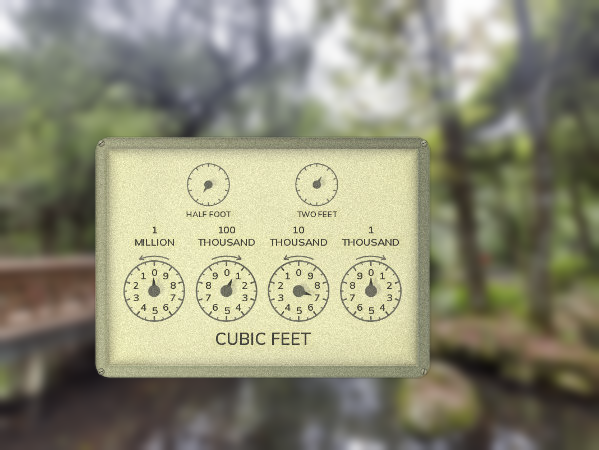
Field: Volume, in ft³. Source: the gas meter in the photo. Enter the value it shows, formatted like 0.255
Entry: 7000
